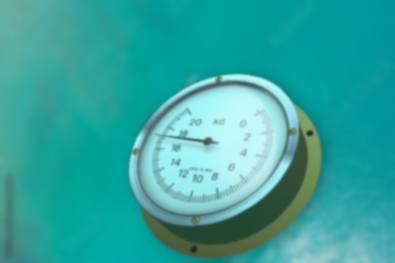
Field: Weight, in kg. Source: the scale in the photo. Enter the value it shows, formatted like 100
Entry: 17
